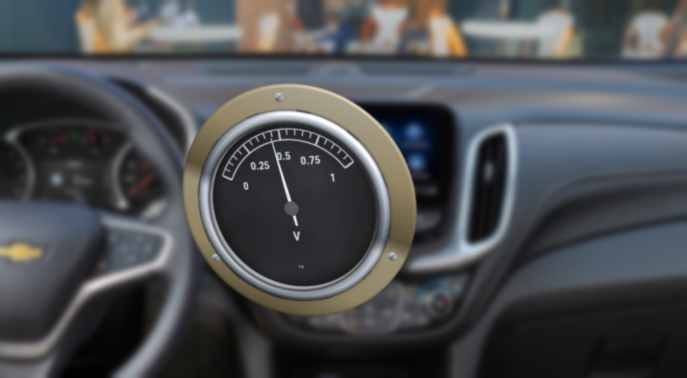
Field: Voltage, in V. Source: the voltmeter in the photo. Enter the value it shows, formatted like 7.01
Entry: 0.45
